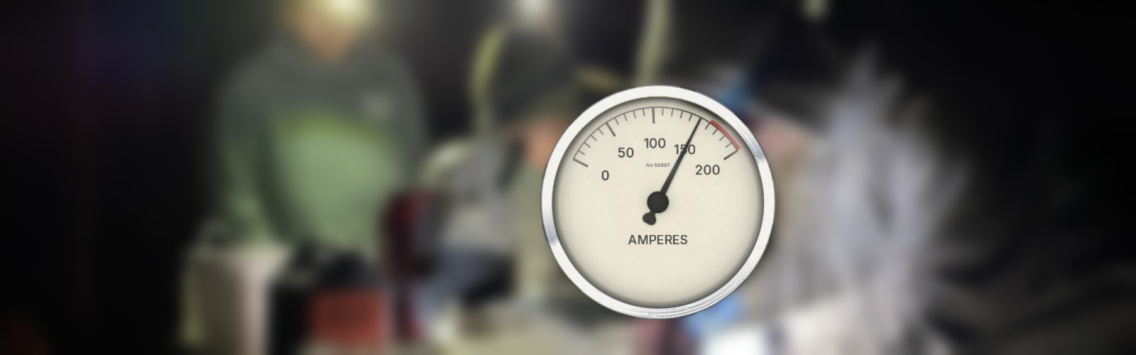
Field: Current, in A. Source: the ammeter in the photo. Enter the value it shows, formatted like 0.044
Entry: 150
